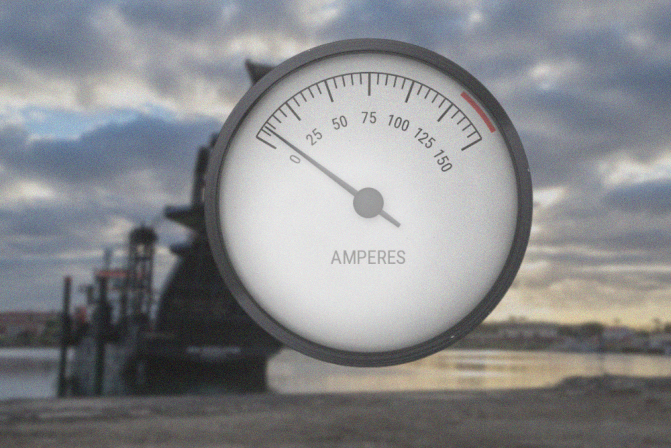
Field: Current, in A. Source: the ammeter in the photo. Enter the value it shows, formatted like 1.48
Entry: 7.5
